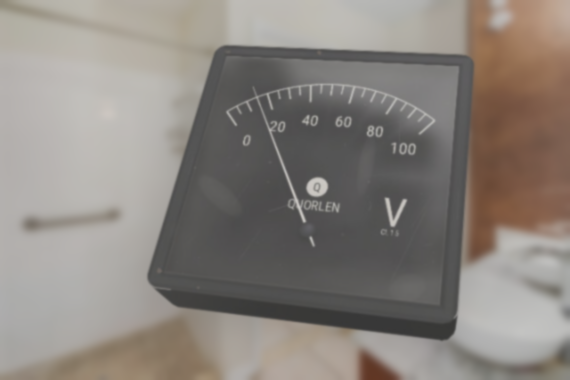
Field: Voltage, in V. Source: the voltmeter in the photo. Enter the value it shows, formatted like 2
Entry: 15
